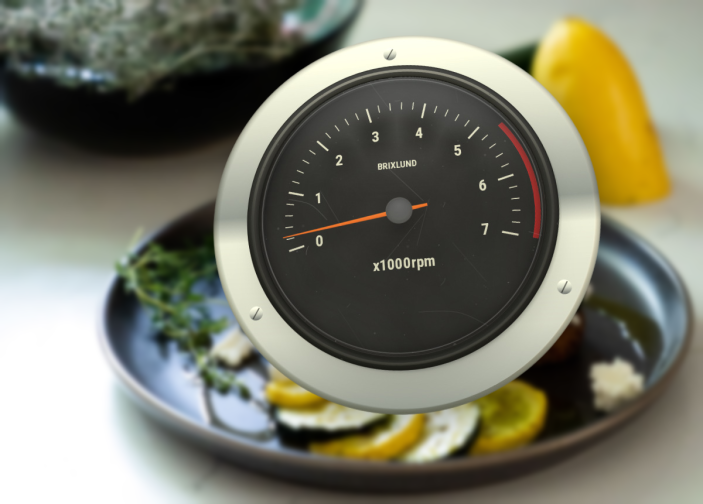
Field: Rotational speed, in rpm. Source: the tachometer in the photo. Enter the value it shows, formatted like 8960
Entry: 200
